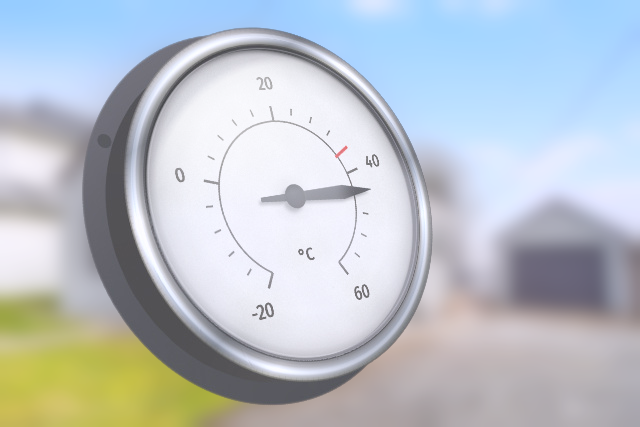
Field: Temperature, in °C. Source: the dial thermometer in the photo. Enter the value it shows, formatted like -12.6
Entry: 44
